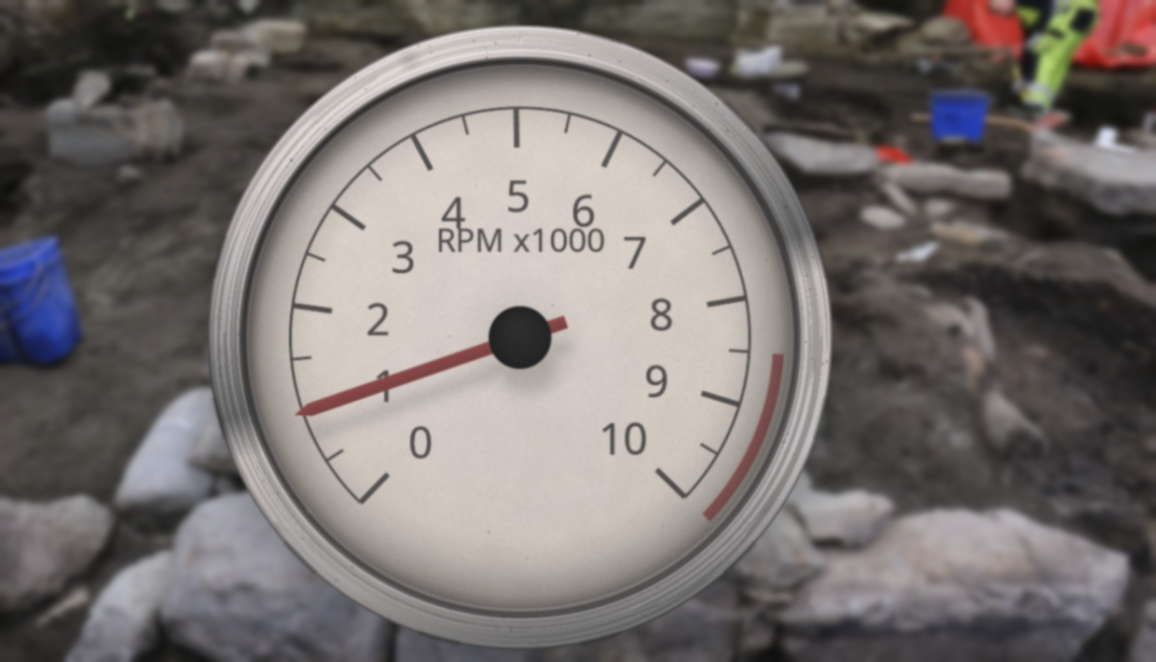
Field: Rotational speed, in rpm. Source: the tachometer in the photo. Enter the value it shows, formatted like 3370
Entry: 1000
